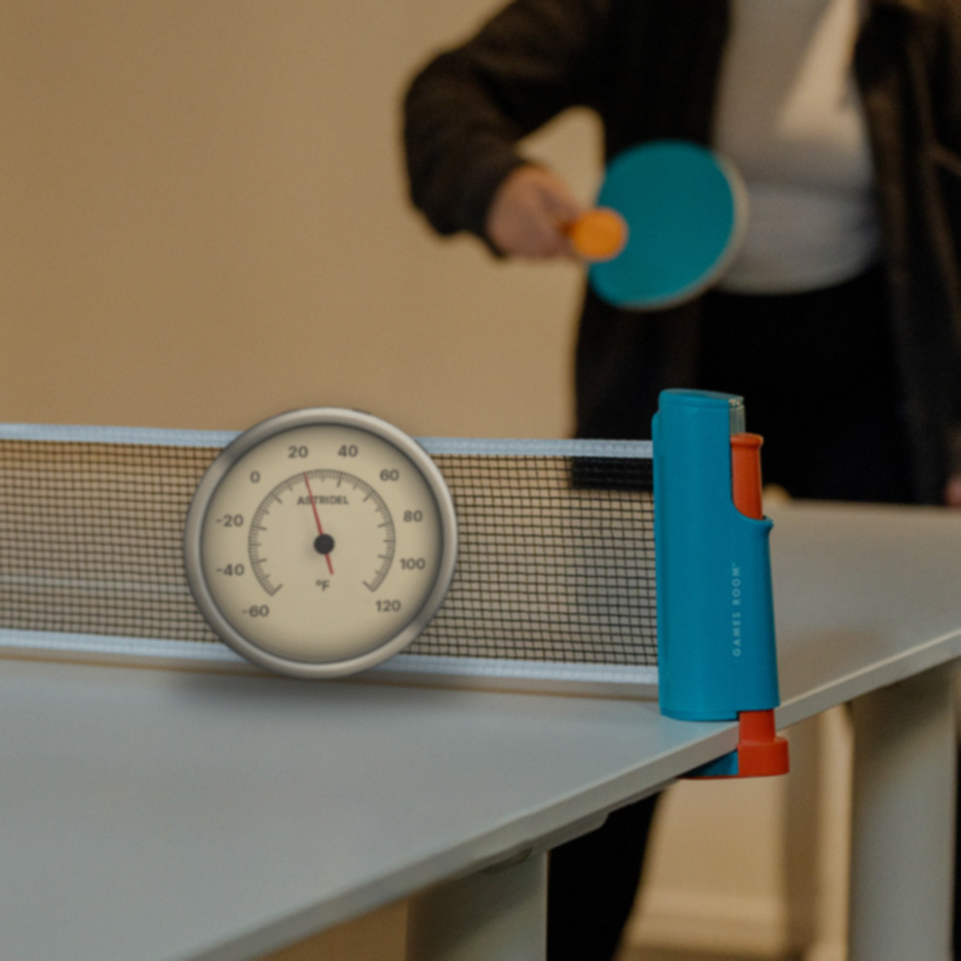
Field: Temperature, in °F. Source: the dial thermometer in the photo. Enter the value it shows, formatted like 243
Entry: 20
